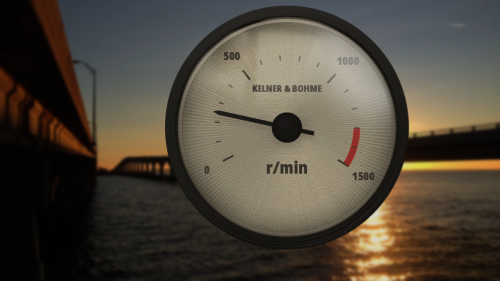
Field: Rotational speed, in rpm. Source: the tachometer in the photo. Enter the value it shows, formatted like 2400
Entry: 250
